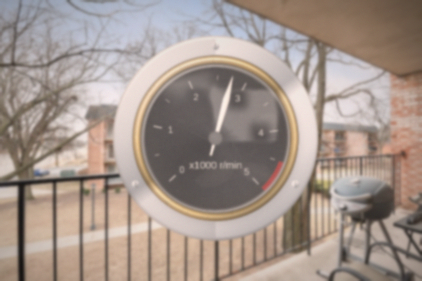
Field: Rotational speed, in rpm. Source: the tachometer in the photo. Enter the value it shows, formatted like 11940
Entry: 2750
